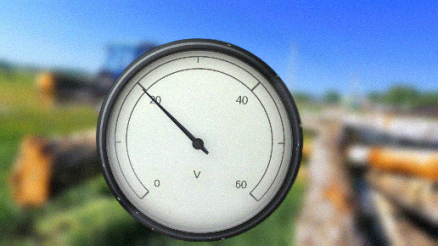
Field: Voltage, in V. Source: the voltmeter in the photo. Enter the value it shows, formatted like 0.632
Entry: 20
